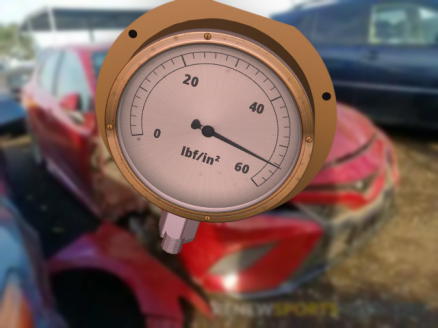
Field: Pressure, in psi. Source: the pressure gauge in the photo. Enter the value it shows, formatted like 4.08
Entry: 54
